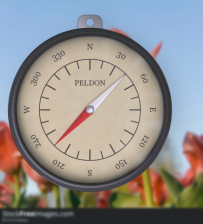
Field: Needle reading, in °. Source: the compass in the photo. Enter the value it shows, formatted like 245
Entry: 225
